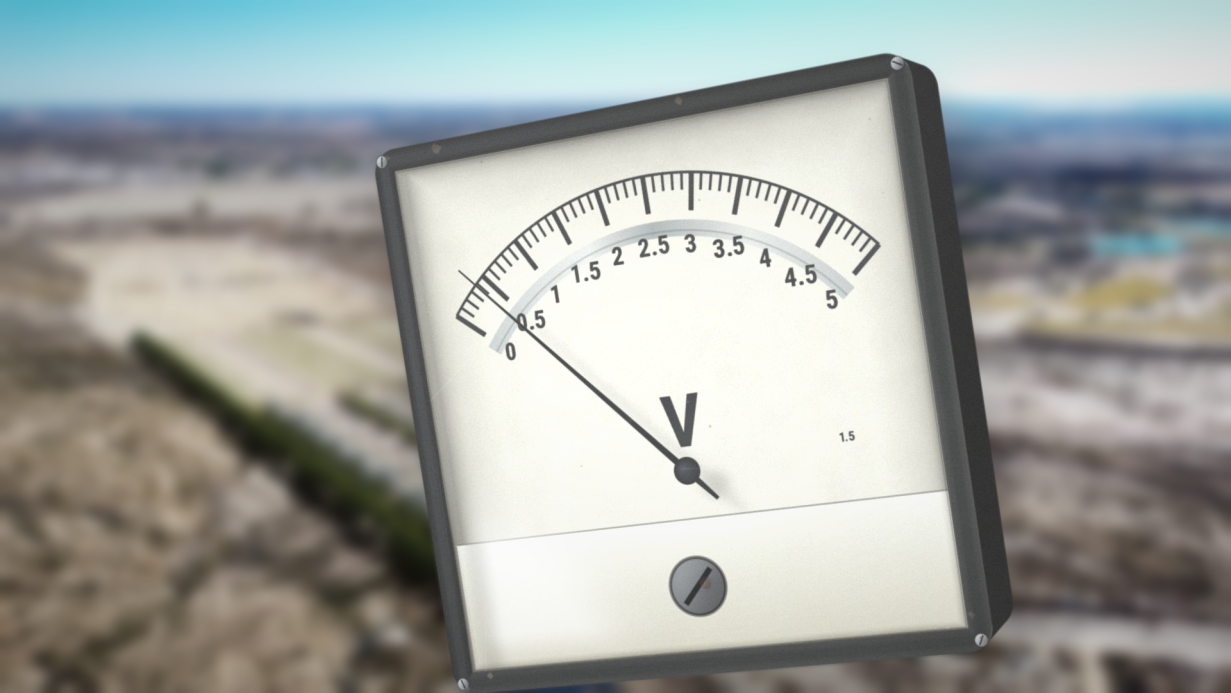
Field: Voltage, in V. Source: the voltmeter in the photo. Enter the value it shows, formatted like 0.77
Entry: 0.4
